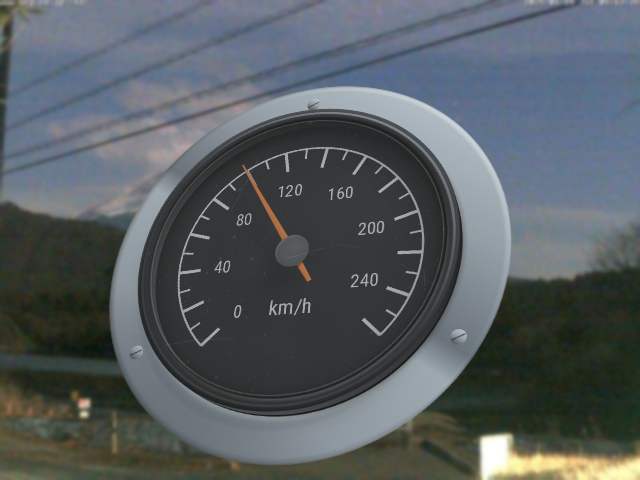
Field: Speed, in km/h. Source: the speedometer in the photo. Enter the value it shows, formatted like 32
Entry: 100
